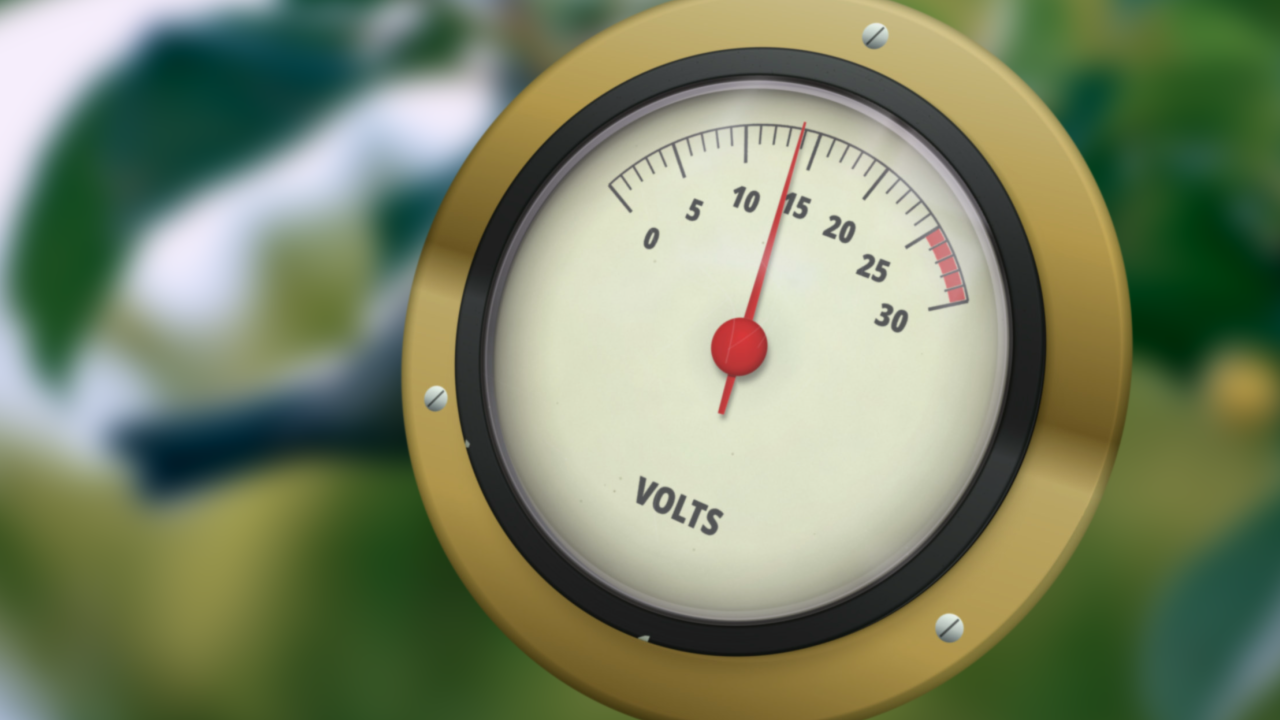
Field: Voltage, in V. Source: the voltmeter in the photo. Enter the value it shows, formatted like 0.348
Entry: 14
